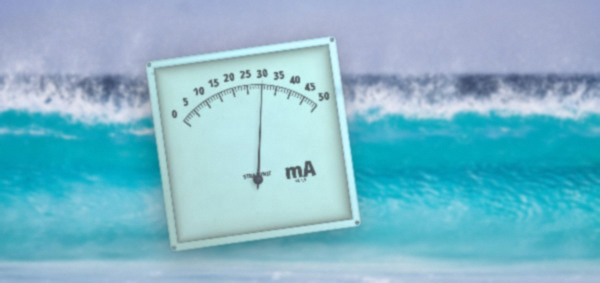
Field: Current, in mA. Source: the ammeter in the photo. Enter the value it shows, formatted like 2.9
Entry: 30
